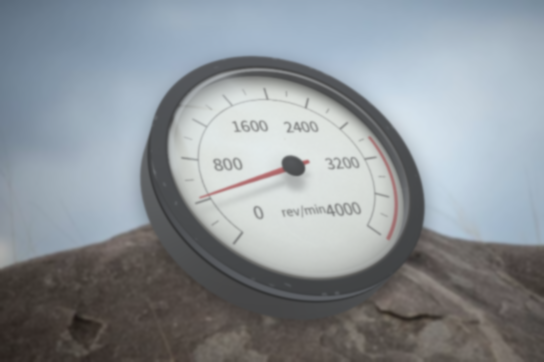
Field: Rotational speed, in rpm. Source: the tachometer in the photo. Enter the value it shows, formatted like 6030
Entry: 400
